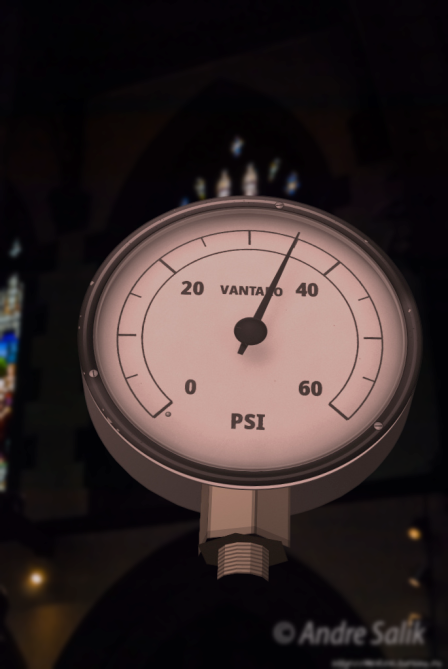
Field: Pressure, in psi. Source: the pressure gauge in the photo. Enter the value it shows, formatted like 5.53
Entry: 35
